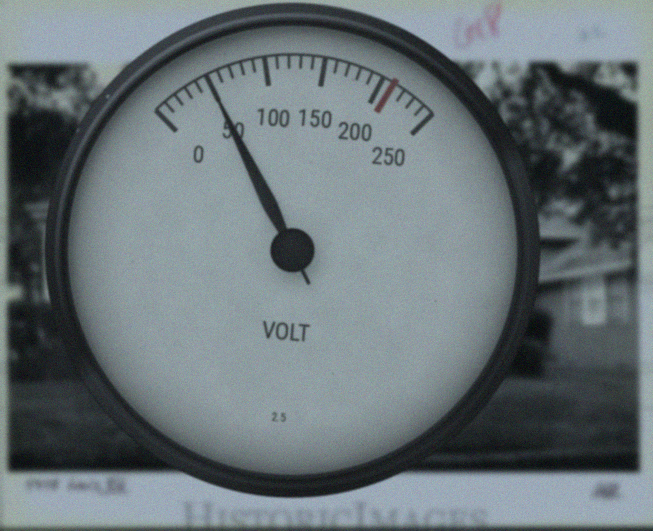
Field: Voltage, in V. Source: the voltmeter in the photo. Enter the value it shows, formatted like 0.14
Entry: 50
